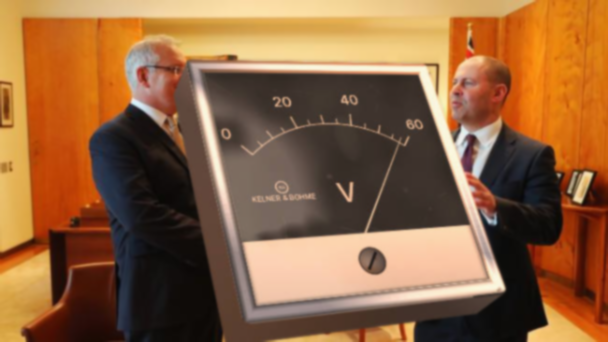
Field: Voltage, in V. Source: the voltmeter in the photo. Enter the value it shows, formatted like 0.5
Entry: 57.5
